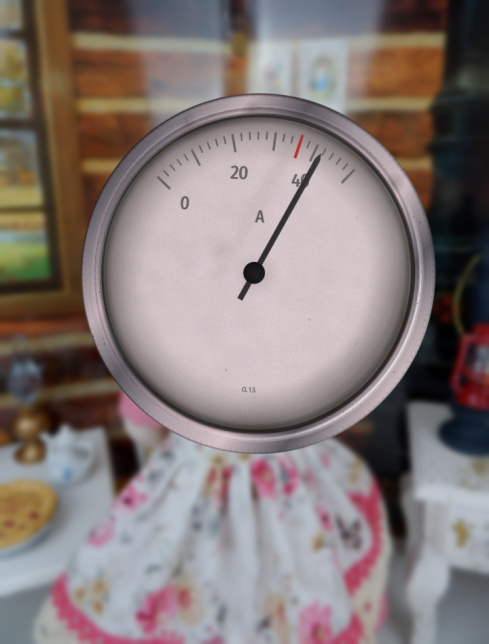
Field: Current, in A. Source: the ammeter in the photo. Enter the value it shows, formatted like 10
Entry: 42
